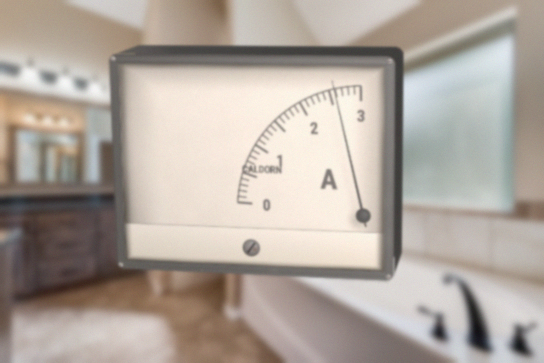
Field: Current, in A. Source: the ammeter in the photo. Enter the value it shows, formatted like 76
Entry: 2.6
